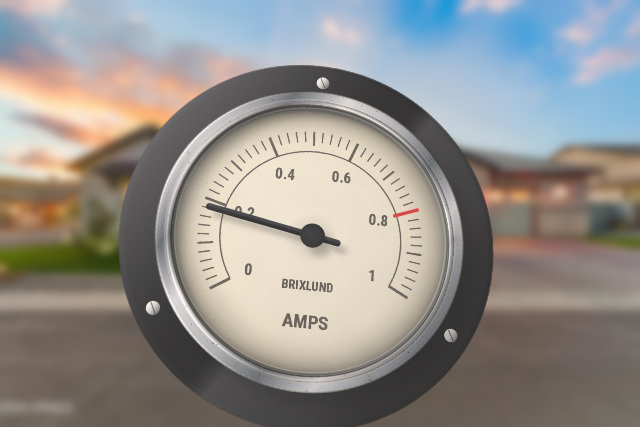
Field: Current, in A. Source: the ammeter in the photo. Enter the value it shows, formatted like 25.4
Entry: 0.18
